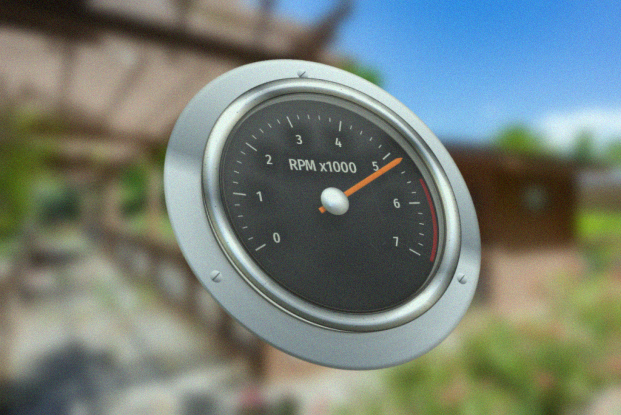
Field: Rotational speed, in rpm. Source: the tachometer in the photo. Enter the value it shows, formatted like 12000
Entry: 5200
